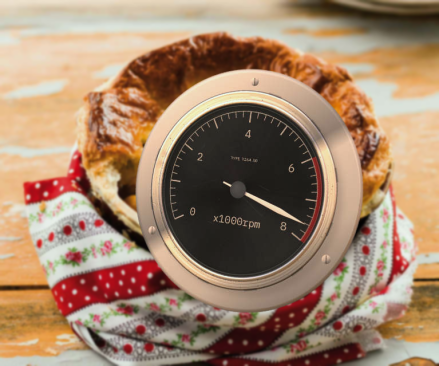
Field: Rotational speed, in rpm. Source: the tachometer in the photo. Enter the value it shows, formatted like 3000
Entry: 7600
